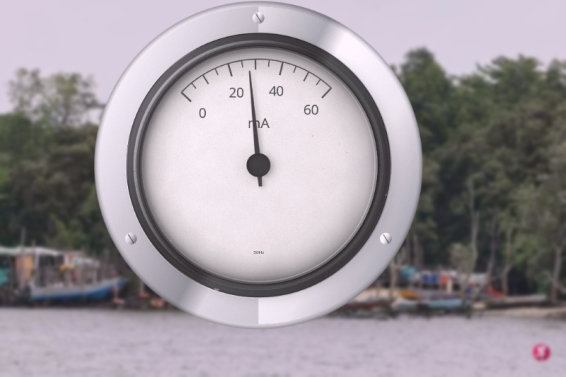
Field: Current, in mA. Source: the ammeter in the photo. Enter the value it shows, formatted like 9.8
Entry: 27.5
